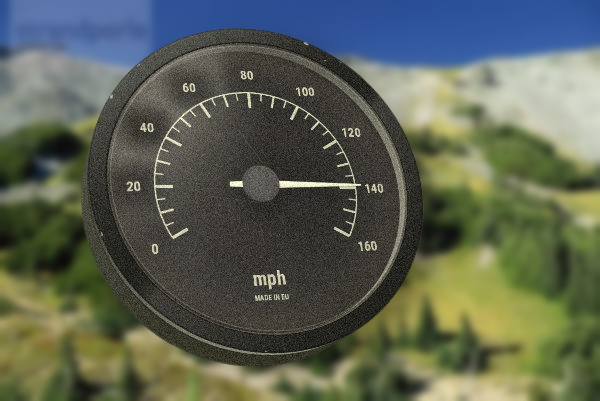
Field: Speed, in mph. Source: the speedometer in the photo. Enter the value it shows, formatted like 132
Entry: 140
